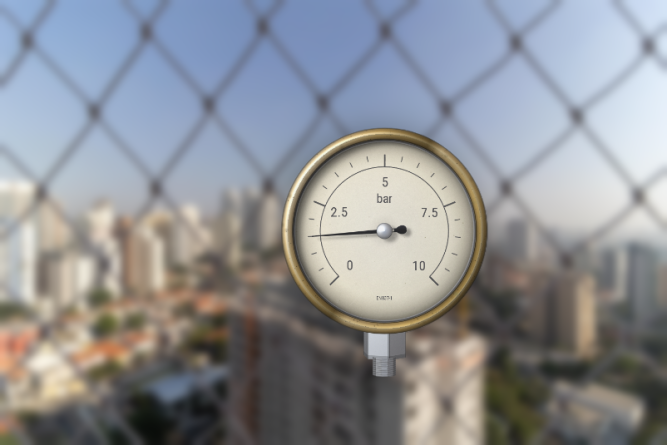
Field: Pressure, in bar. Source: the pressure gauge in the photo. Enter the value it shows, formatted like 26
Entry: 1.5
